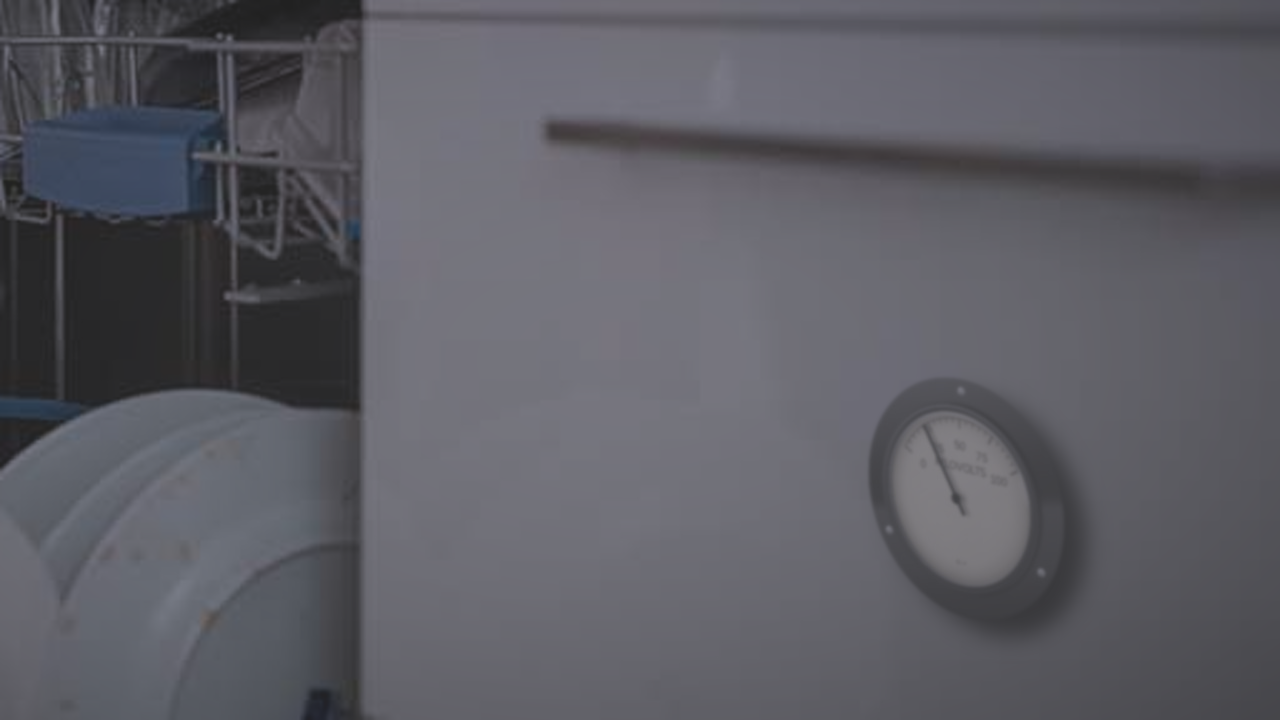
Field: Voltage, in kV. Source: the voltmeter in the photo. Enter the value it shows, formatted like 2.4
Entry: 25
